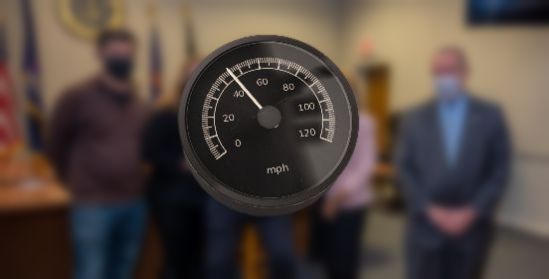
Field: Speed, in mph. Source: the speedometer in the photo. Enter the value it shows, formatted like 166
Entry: 45
